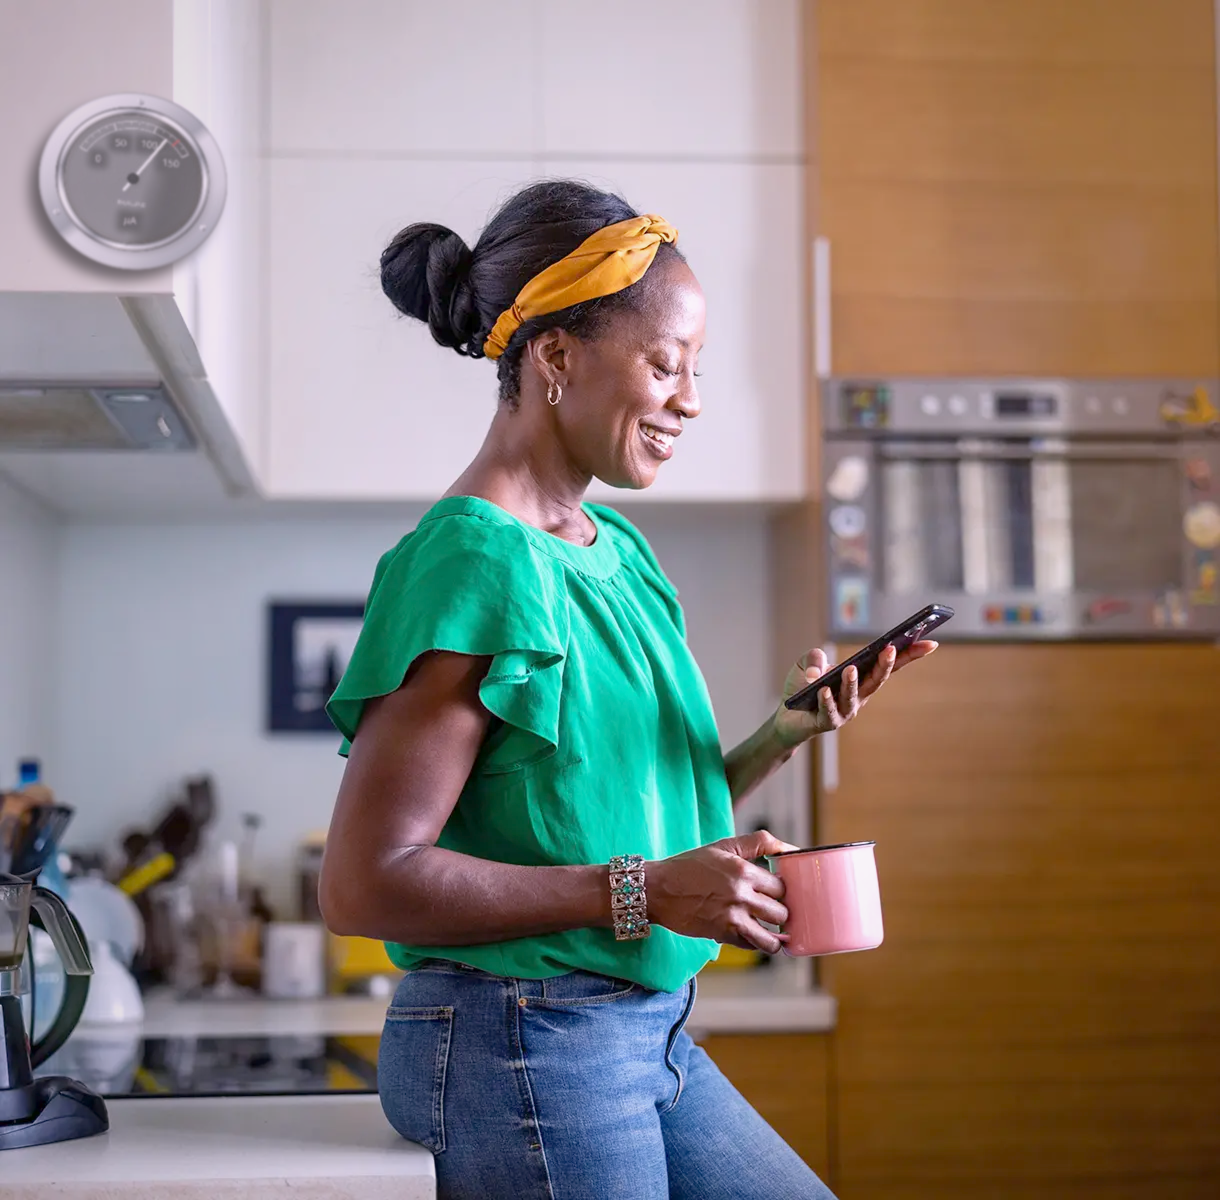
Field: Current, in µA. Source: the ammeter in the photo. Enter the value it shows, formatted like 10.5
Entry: 120
